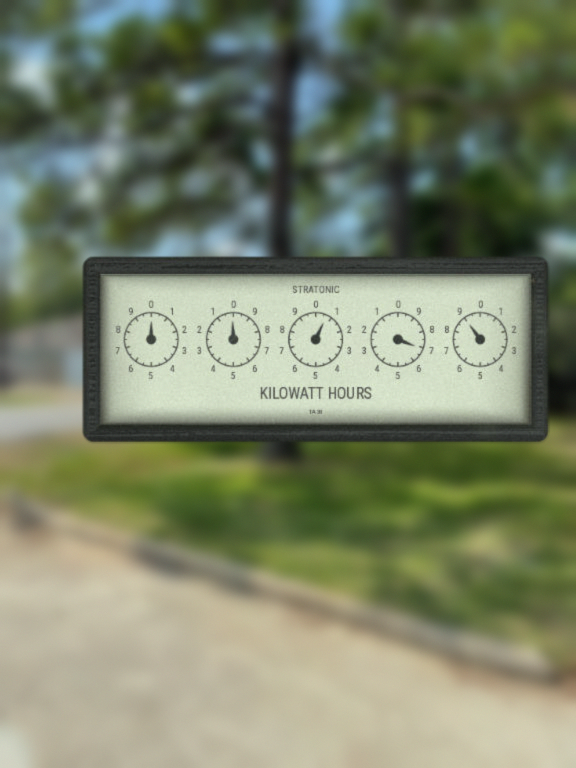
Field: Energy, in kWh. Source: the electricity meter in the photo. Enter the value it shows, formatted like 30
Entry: 69
